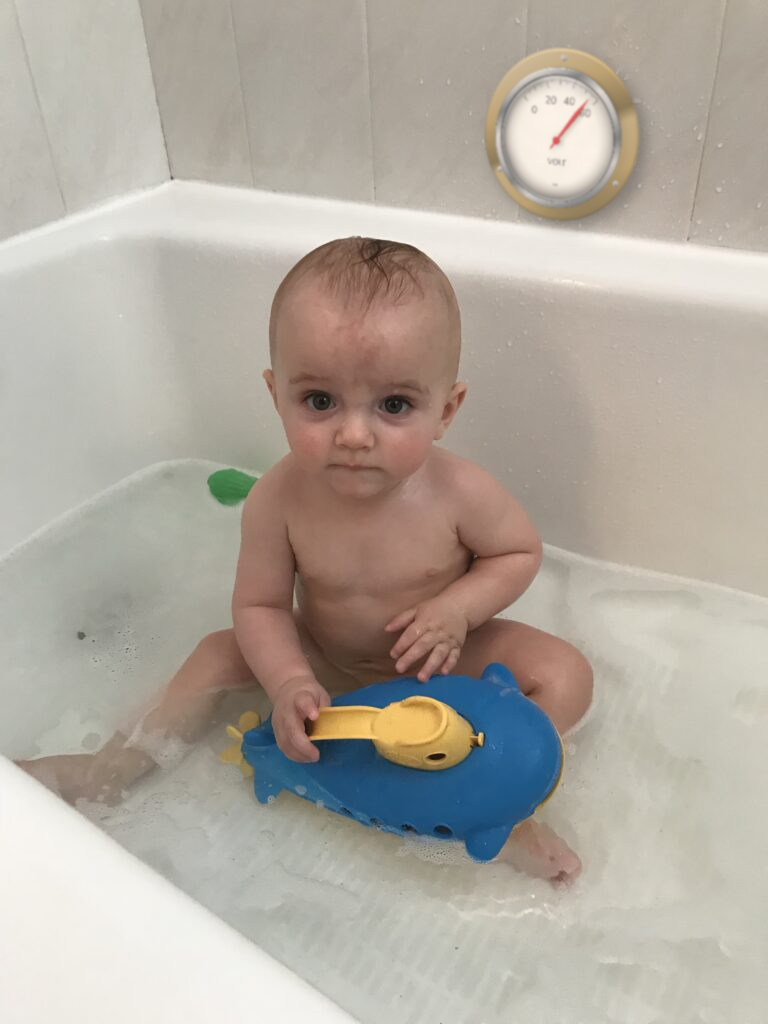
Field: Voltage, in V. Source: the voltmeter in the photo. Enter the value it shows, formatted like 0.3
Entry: 55
